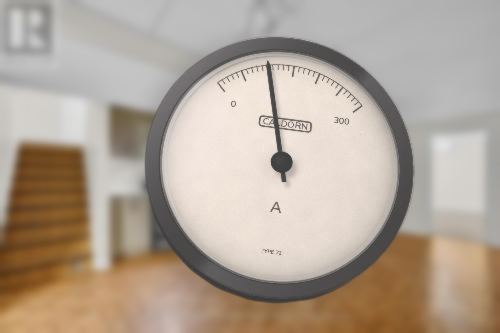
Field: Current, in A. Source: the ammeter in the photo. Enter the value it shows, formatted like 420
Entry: 100
